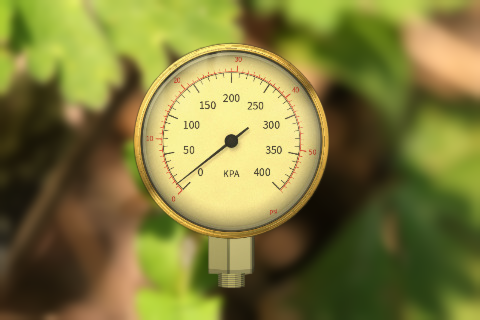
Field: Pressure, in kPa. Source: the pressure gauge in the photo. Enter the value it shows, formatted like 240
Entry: 10
